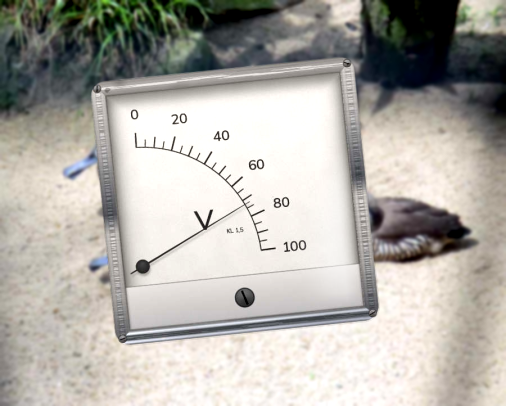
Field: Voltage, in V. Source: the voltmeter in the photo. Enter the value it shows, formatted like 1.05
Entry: 72.5
